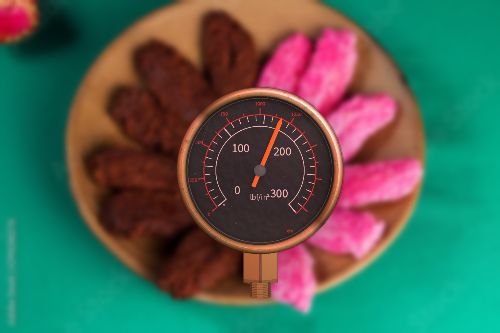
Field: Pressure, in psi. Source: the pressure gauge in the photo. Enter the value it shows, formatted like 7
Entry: 170
